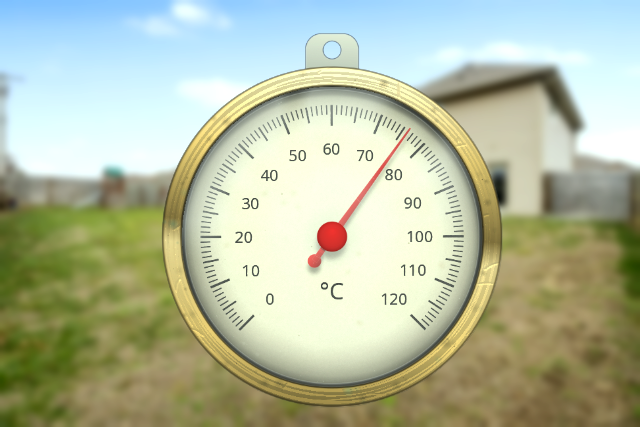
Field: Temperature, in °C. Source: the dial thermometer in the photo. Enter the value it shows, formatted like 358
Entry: 76
